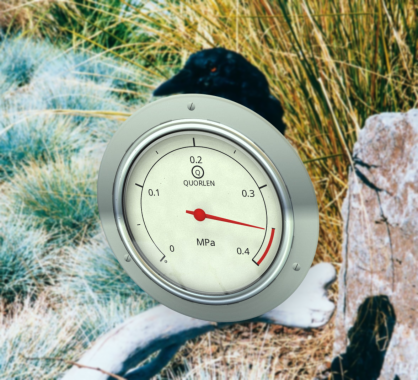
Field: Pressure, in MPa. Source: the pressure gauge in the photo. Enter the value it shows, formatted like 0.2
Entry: 0.35
